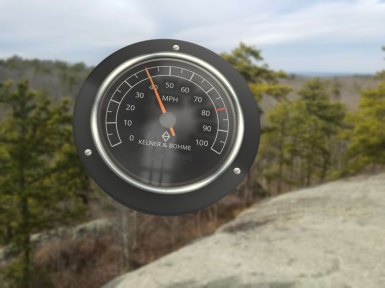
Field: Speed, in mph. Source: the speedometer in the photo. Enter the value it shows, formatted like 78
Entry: 40
